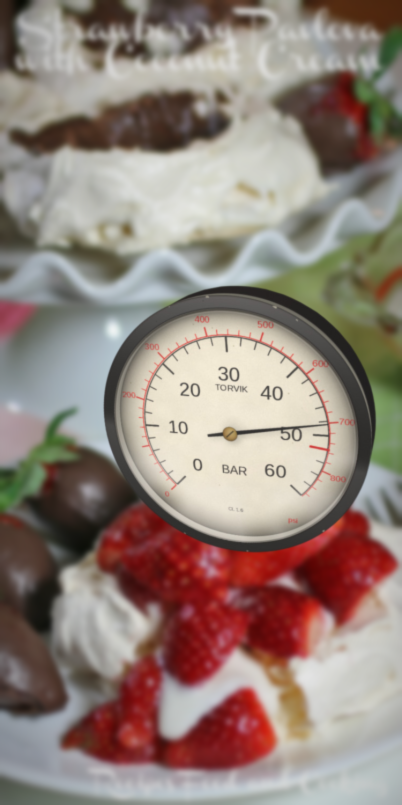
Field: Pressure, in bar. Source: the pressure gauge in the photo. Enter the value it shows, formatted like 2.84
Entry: 48
